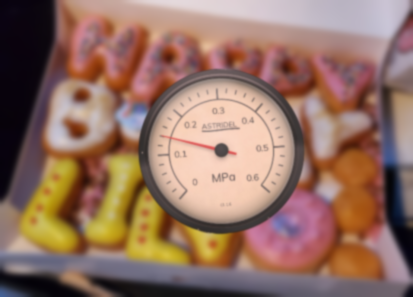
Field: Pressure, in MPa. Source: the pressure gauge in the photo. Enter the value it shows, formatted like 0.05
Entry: 0.14
